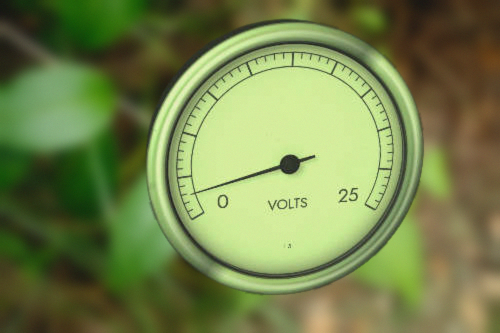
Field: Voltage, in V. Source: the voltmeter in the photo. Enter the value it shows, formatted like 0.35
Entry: 1.5
